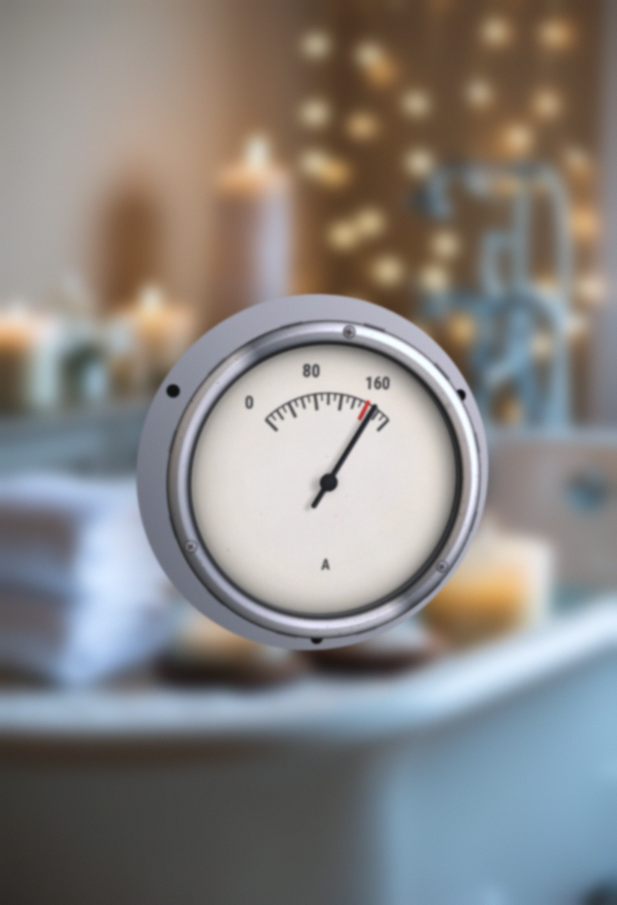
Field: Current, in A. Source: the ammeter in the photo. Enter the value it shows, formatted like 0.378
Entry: 170
